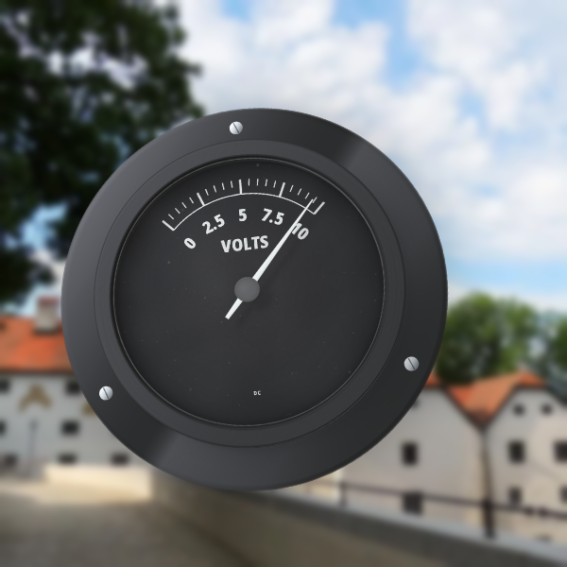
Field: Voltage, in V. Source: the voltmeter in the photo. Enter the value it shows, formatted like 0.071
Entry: 9.5
